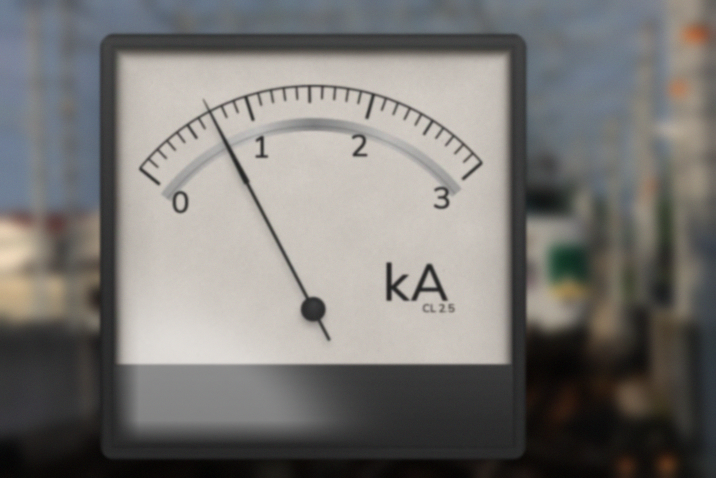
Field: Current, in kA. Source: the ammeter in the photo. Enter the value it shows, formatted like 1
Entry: 0.7
